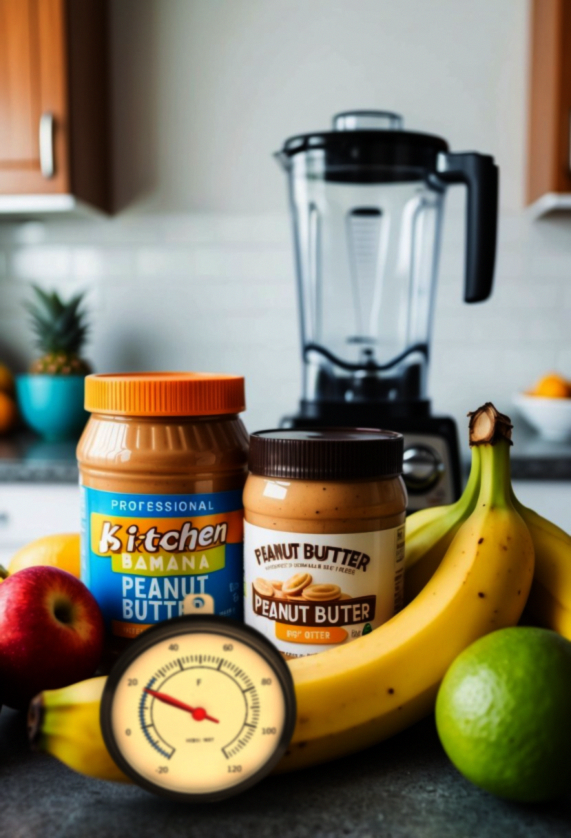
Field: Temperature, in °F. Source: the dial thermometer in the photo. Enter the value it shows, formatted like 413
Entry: 20
